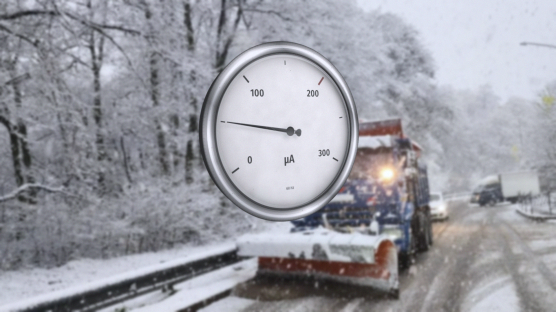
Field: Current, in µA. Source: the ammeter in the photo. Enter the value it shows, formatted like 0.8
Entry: 50
